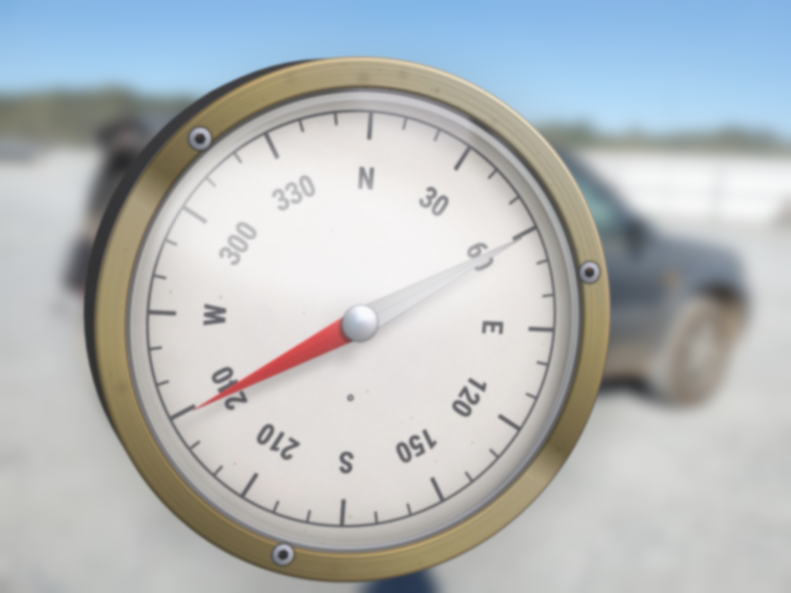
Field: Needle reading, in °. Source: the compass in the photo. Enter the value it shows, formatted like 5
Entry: 240
